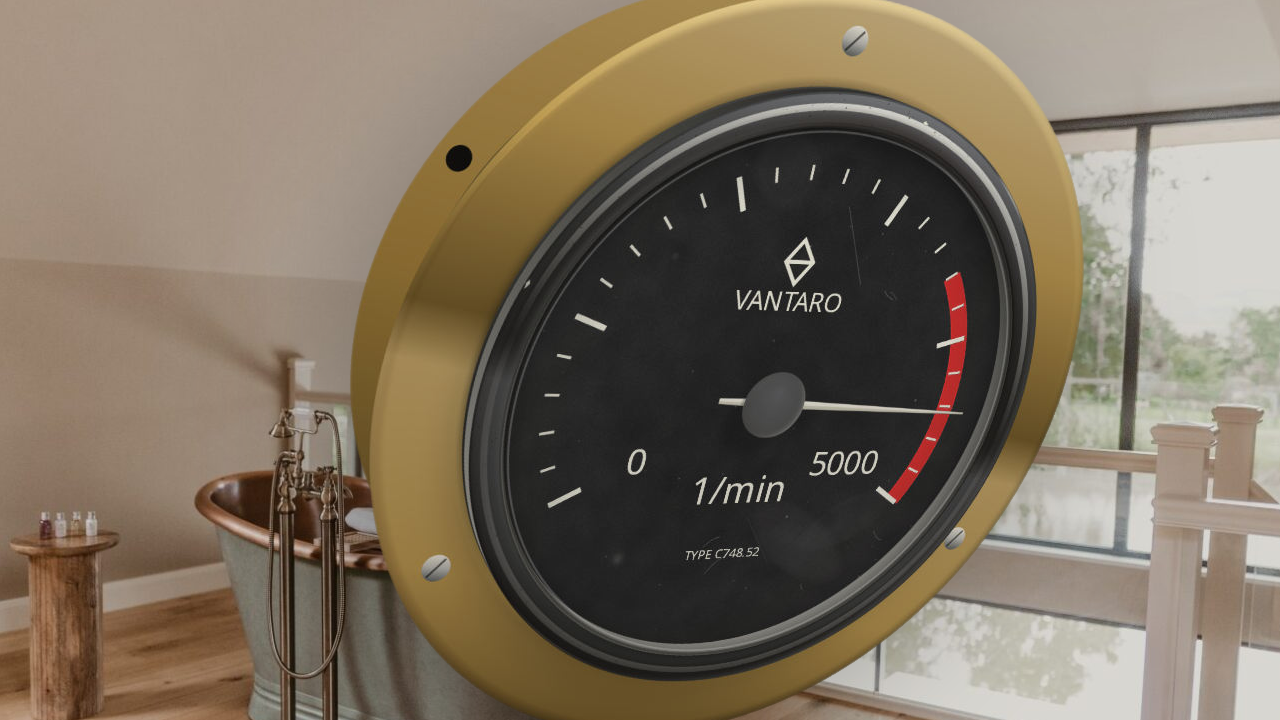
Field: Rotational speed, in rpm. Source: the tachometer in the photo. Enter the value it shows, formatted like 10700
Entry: 4400
